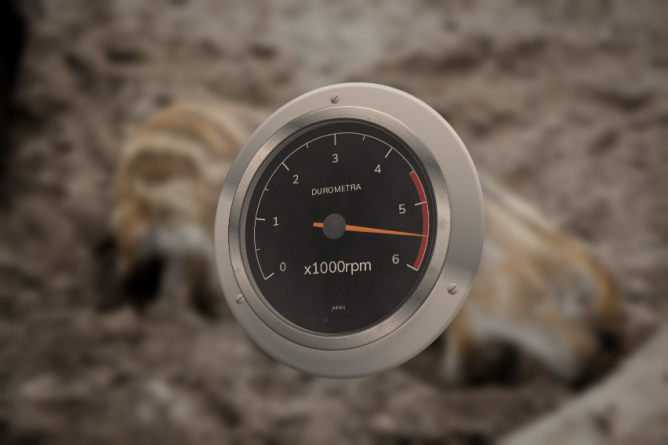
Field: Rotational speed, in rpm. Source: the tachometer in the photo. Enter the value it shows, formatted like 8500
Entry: 5500
